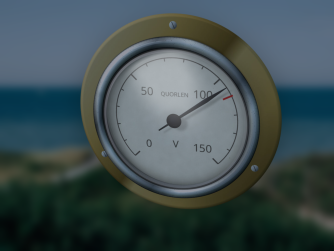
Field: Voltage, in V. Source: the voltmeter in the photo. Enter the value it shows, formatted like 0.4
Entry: 105
